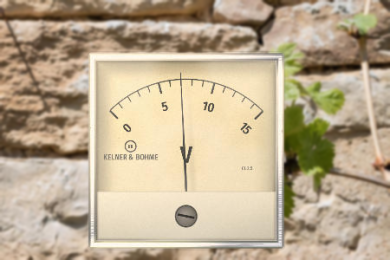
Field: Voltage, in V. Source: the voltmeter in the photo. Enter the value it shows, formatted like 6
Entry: 7
